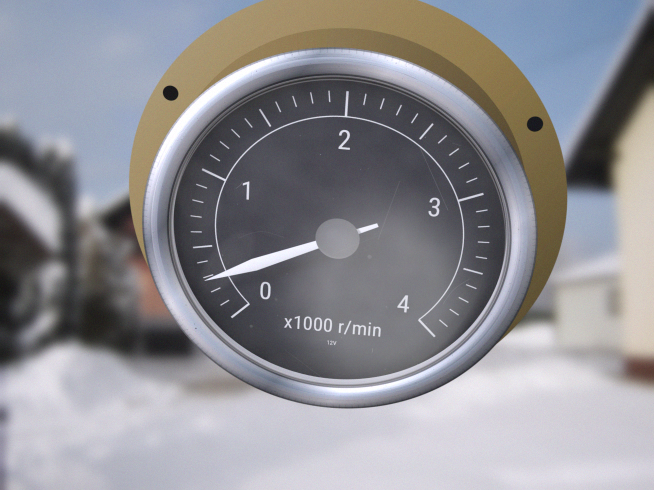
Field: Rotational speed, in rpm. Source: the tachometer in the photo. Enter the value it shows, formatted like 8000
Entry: 300
